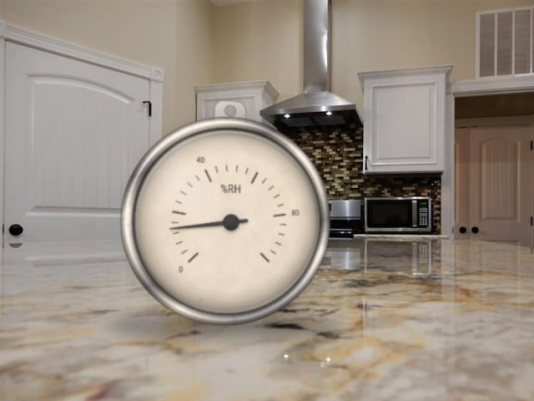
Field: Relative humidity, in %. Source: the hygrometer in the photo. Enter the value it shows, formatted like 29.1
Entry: 14
